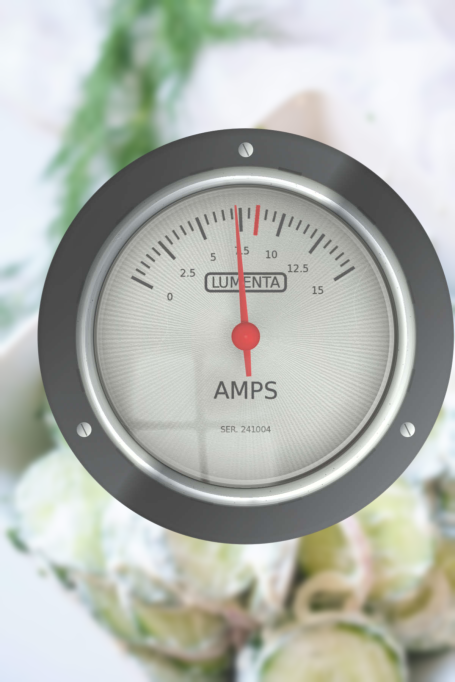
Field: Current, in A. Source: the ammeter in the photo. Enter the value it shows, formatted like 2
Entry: 7.25
